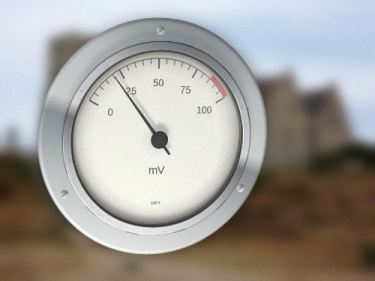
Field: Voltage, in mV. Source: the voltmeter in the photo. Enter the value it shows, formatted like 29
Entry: 20
